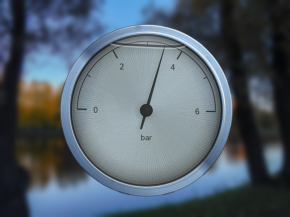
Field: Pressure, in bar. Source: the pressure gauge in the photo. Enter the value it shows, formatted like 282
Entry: 3.5
